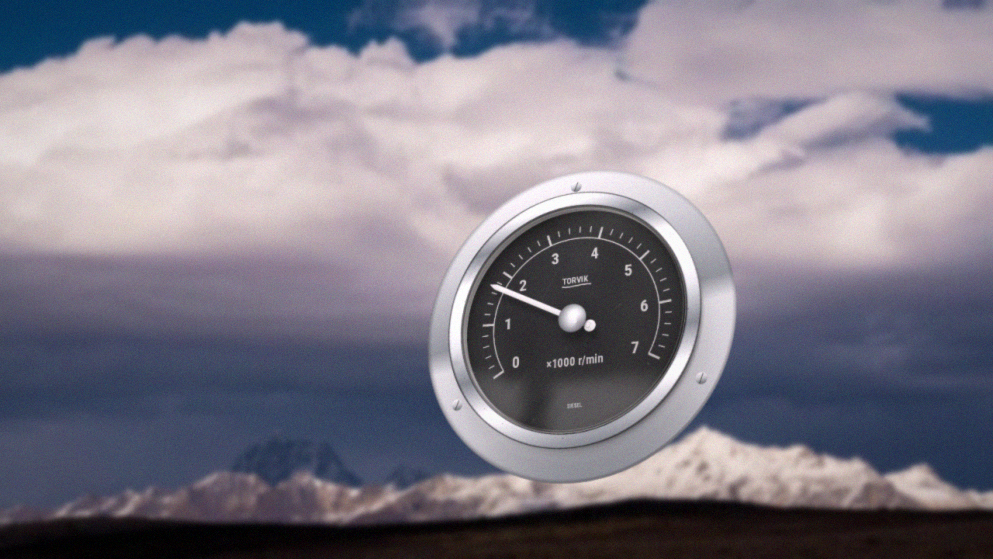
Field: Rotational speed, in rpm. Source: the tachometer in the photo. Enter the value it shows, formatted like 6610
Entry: 1700
